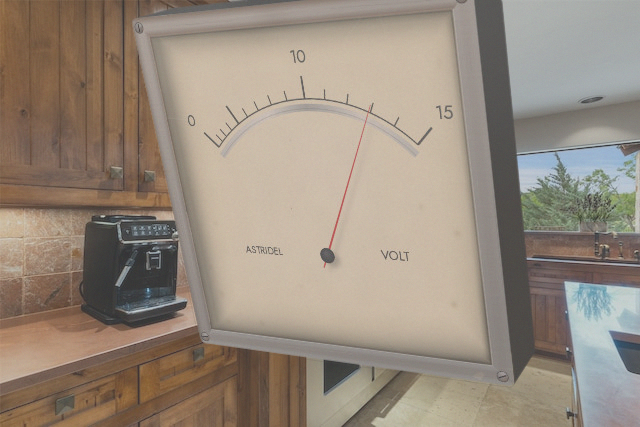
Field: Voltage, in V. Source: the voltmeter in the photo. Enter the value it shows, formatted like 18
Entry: 13
